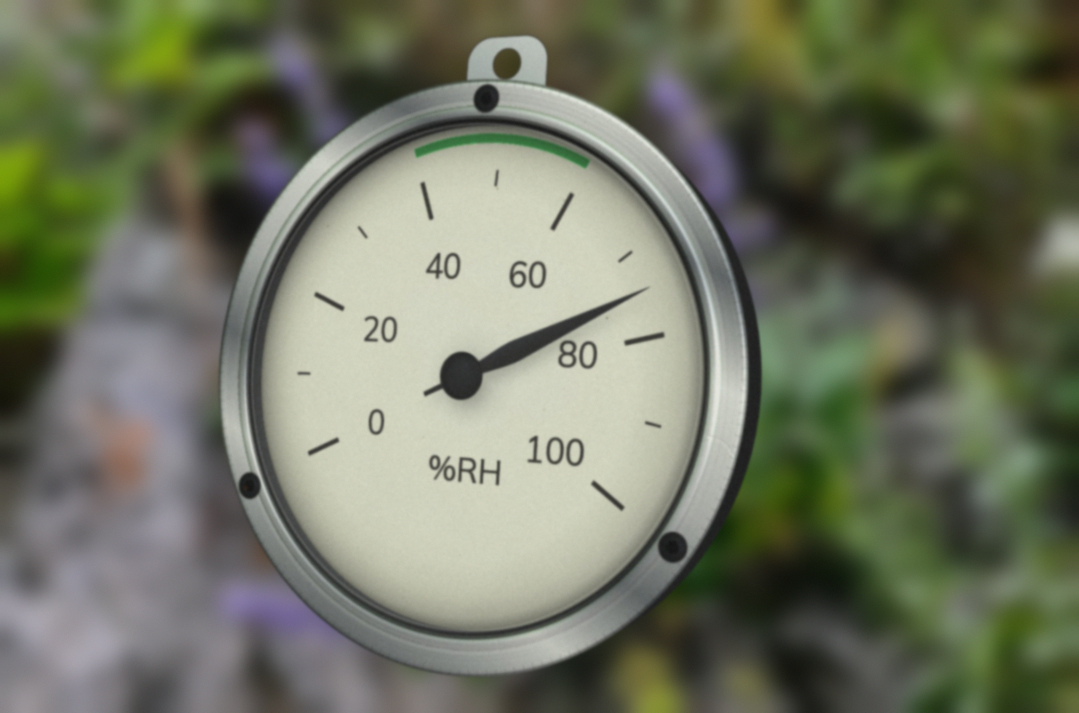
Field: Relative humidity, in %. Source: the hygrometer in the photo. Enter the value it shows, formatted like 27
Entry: 75
